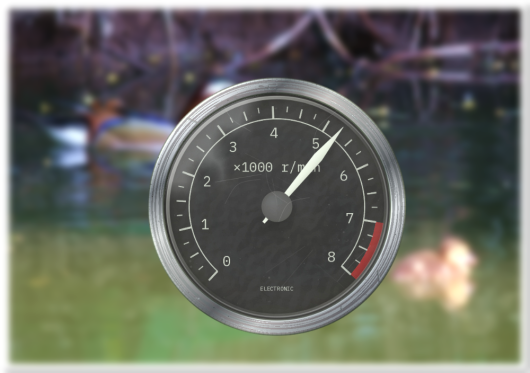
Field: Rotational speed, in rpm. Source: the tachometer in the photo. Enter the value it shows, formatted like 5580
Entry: 5250
